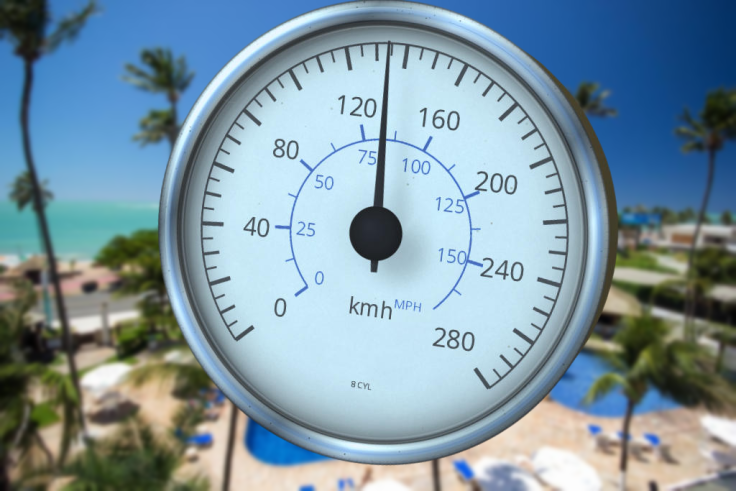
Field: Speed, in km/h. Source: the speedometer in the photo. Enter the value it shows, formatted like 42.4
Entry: 135
